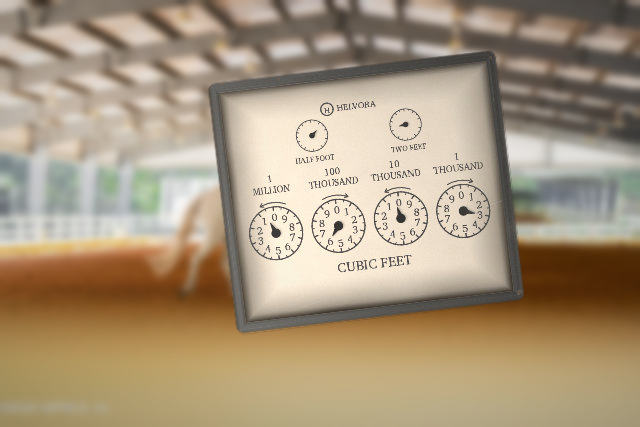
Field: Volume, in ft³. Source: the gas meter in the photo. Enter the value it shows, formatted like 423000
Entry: 60300
